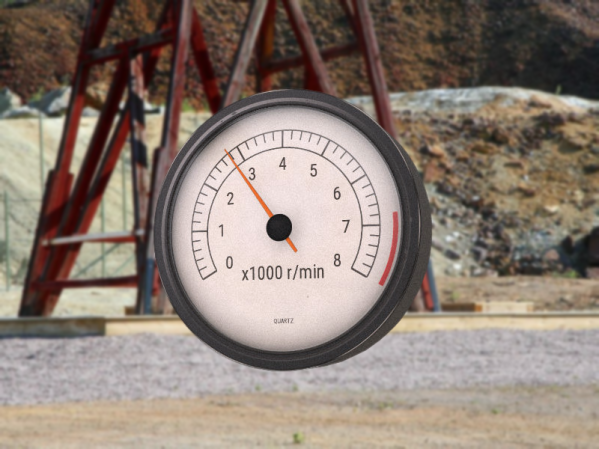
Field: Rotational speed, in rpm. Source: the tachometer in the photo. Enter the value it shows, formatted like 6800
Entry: 2800
